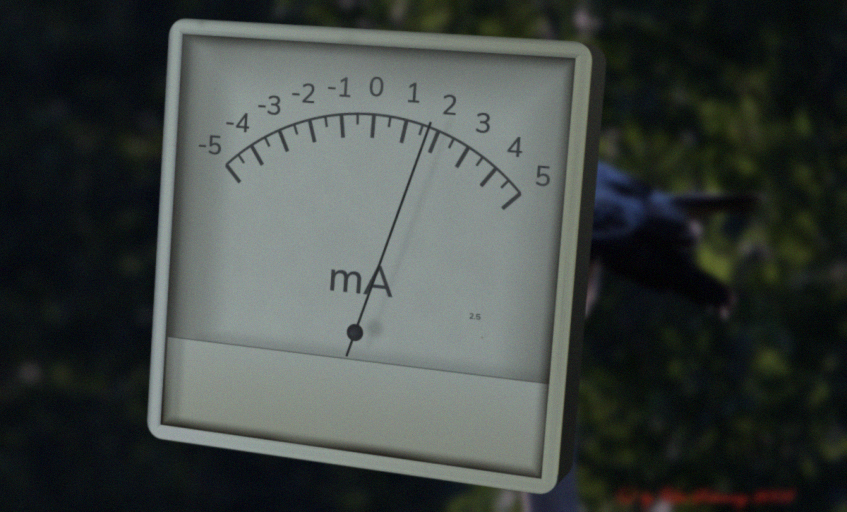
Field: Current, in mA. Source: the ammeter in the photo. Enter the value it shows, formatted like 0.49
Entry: 1.75
